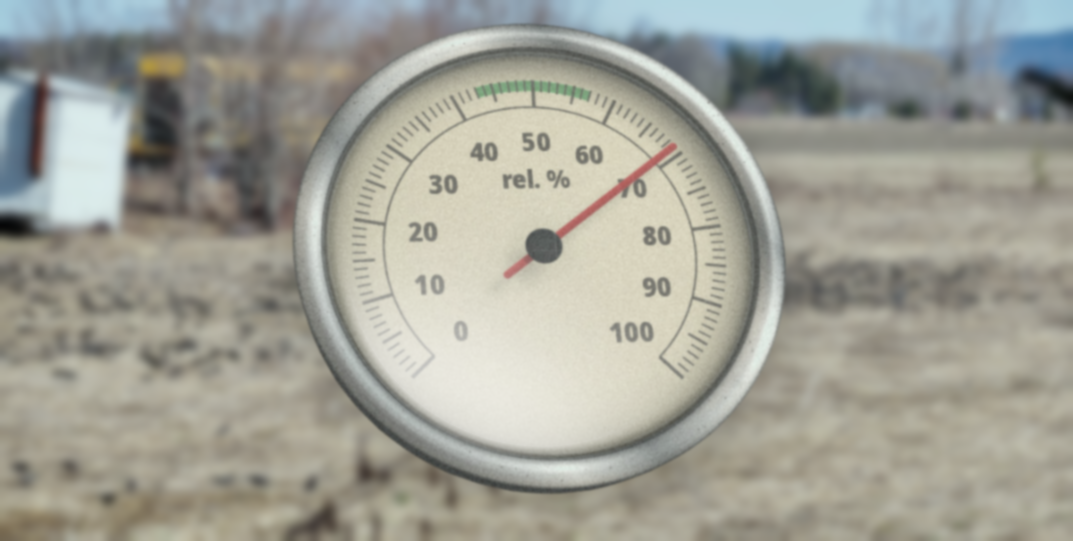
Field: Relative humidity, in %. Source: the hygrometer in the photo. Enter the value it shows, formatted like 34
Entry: 69
